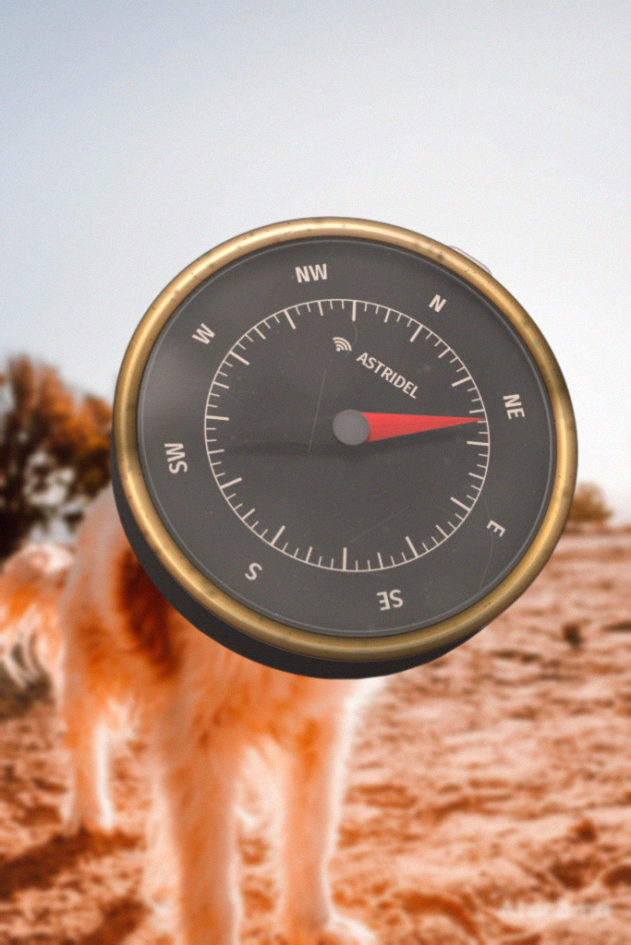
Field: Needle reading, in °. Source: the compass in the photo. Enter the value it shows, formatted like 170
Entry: 50
